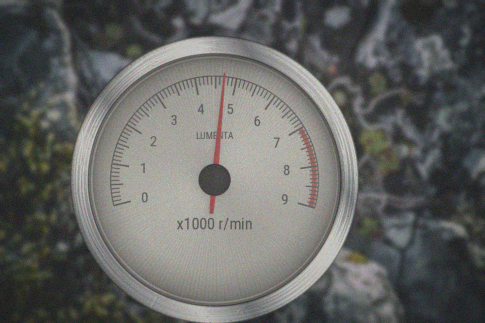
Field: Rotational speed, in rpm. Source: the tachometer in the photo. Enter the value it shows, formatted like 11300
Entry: 4700
